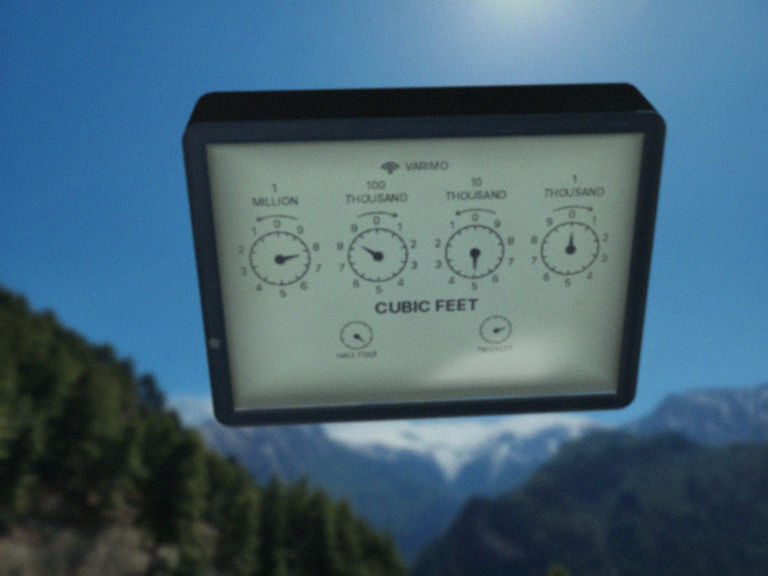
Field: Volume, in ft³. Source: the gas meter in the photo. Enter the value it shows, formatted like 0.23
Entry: 785000
